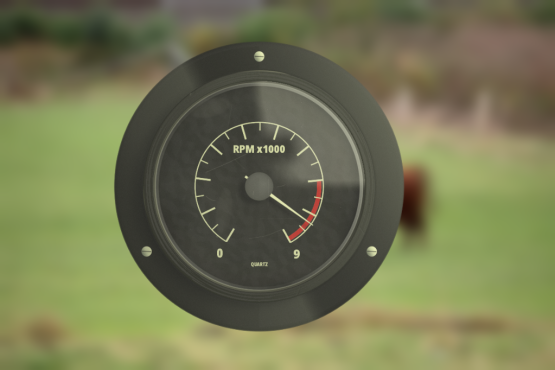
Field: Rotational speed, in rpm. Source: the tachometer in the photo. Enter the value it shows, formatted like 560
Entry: 8250
